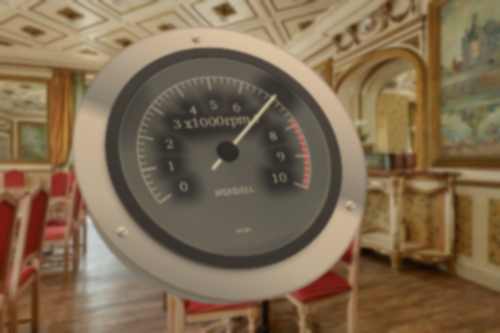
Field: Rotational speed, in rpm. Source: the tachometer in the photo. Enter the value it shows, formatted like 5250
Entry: 7000
